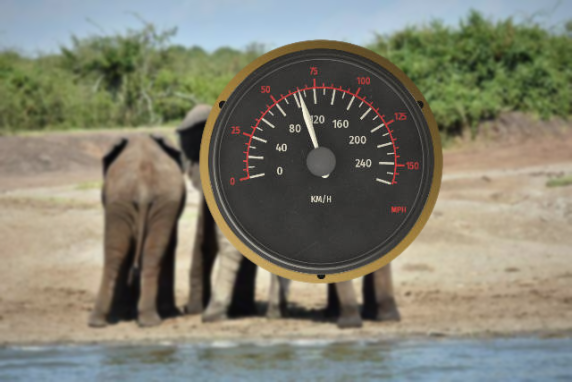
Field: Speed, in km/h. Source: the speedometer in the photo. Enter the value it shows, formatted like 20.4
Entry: 105
